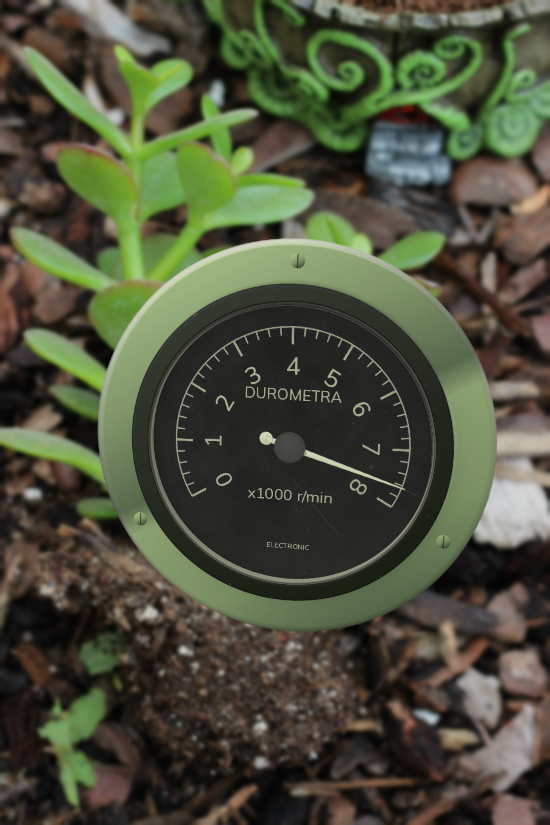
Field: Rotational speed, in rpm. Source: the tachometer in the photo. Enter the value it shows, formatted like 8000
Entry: 7600
